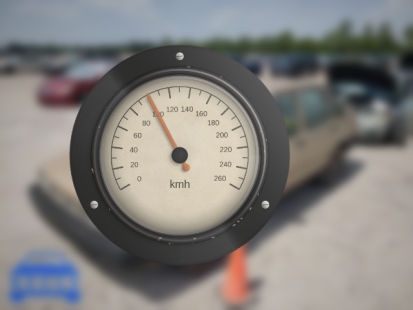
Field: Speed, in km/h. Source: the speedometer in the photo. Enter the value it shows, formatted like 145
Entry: 100
